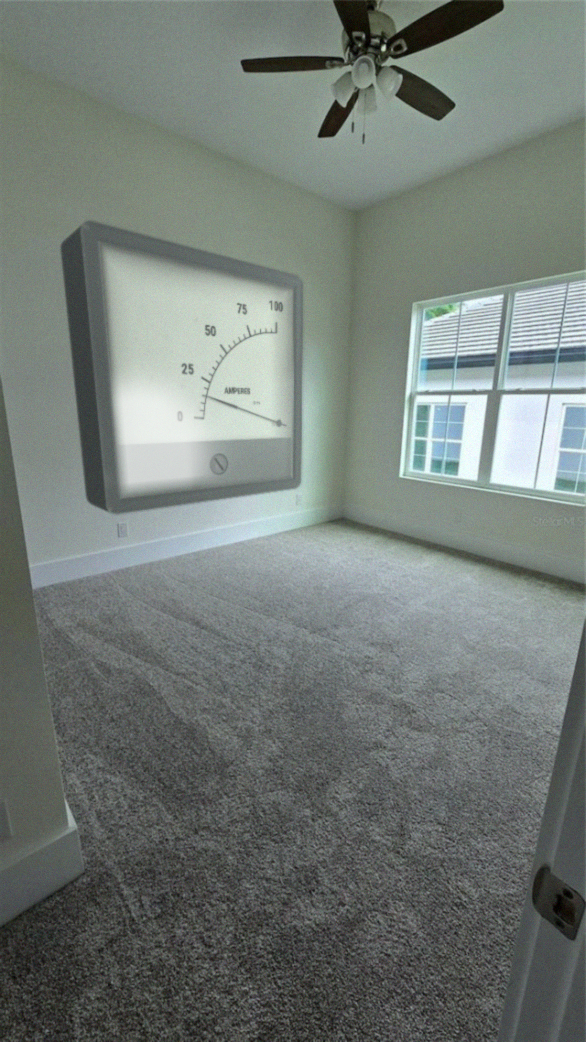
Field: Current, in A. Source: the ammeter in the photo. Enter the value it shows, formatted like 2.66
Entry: 15
